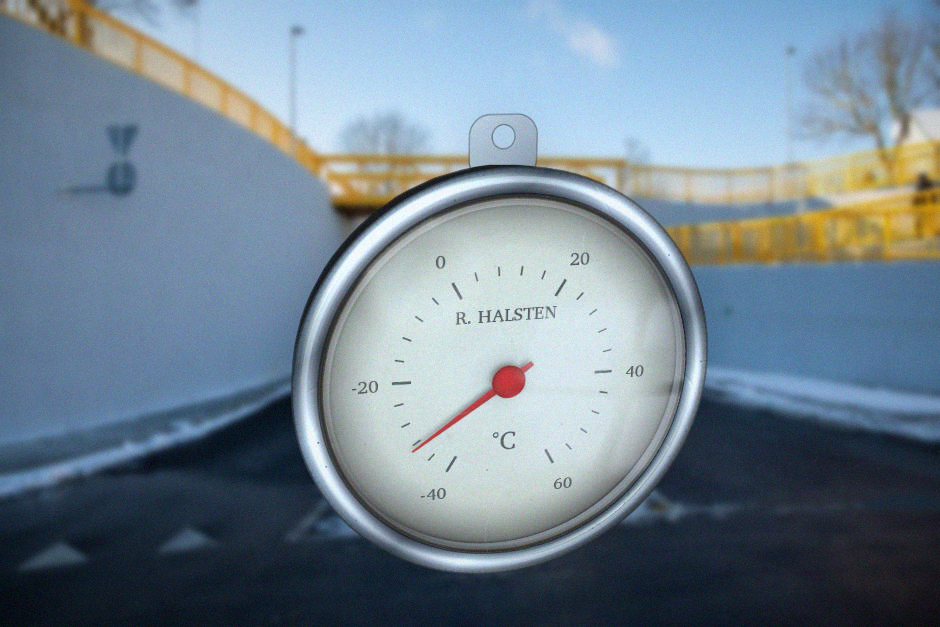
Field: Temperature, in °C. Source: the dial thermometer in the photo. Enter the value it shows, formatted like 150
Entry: -32
